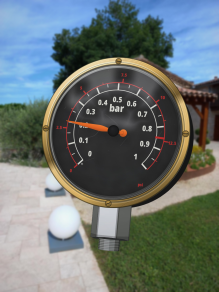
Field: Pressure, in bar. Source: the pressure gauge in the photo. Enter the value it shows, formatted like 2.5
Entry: 0.2
